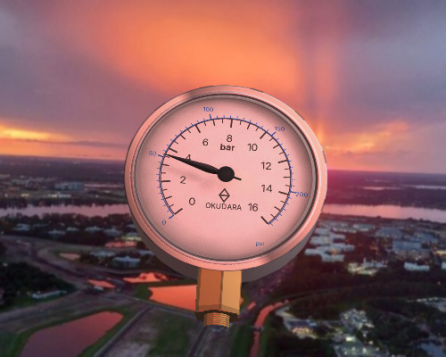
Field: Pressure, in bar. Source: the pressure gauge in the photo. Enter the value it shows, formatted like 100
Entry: 3.5
